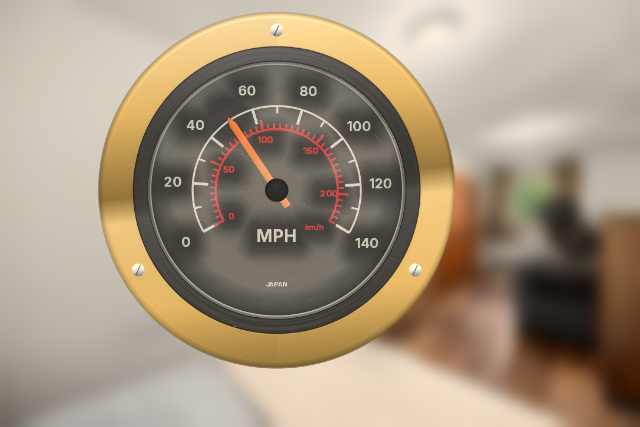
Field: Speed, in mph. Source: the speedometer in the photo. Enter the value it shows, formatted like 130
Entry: 50
